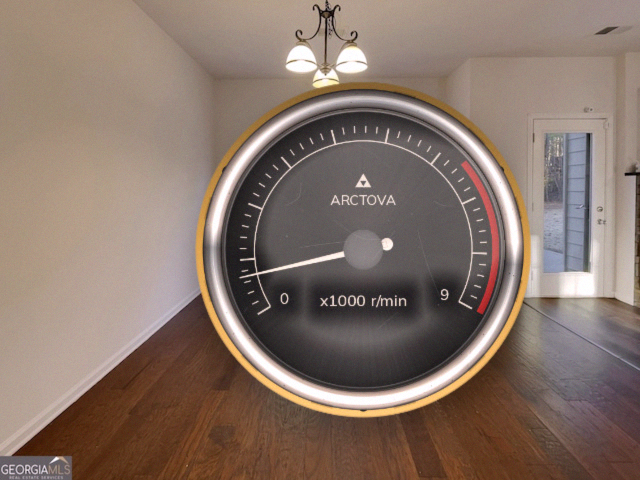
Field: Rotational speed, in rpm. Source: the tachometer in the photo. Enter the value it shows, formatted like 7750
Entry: 700
